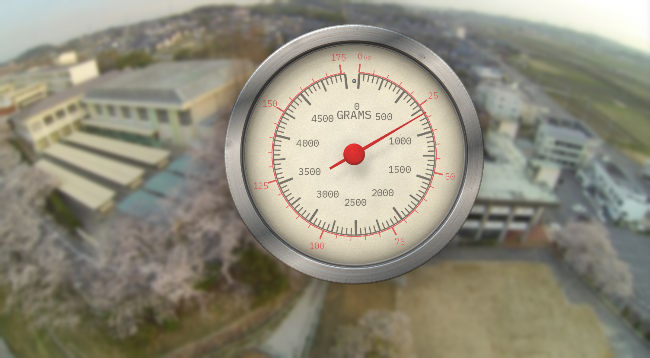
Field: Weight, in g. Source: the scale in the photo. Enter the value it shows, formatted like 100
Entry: 800
